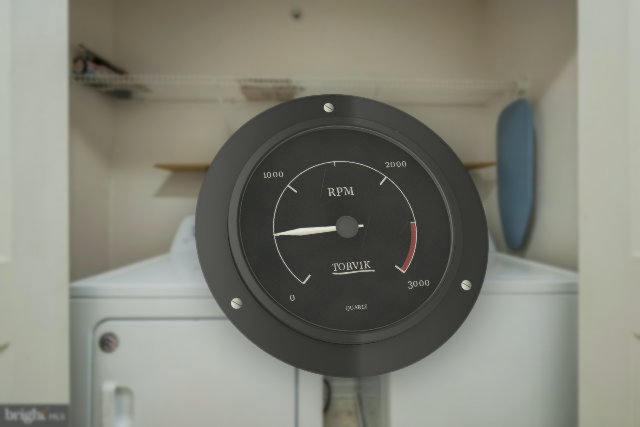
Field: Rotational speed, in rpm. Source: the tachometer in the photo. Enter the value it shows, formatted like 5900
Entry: 500
